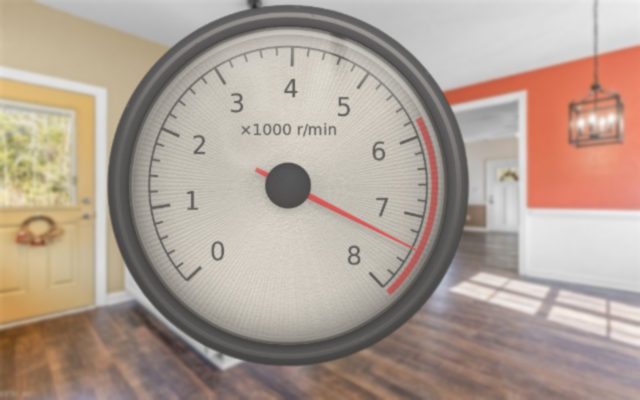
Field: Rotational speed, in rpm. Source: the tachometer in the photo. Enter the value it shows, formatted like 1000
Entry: 7400
